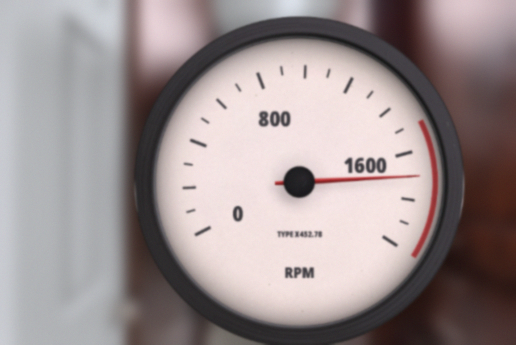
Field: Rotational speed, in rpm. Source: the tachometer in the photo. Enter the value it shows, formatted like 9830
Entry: 1700
